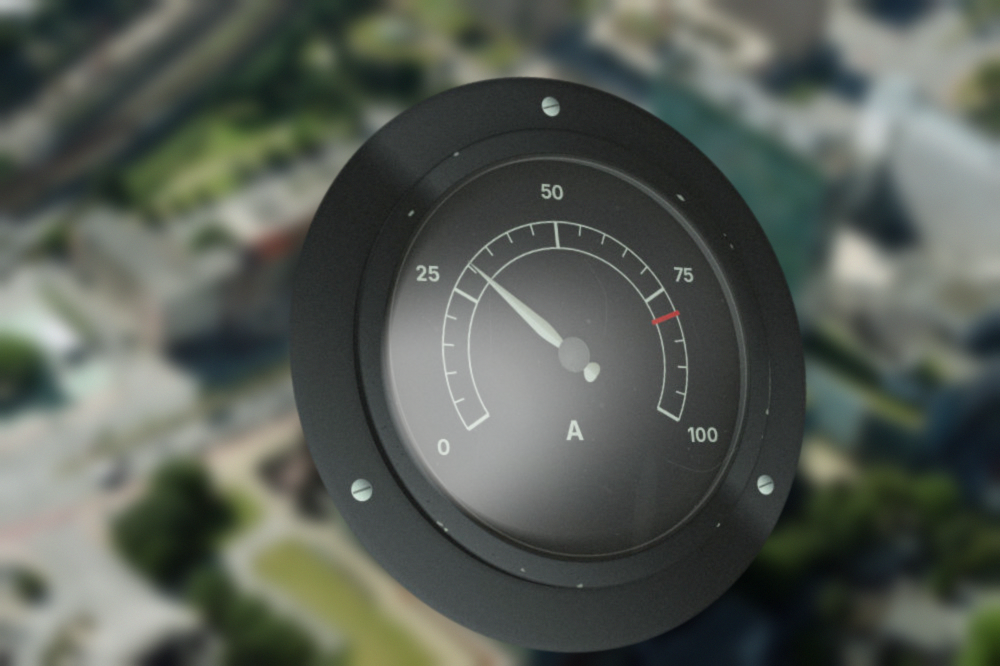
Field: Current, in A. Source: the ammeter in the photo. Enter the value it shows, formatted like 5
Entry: 30
